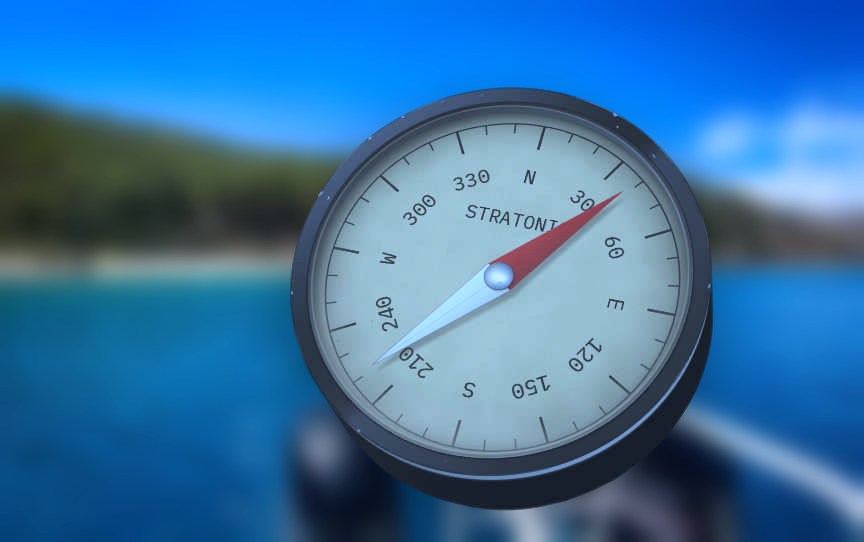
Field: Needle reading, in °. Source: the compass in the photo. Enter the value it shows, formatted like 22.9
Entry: 40
